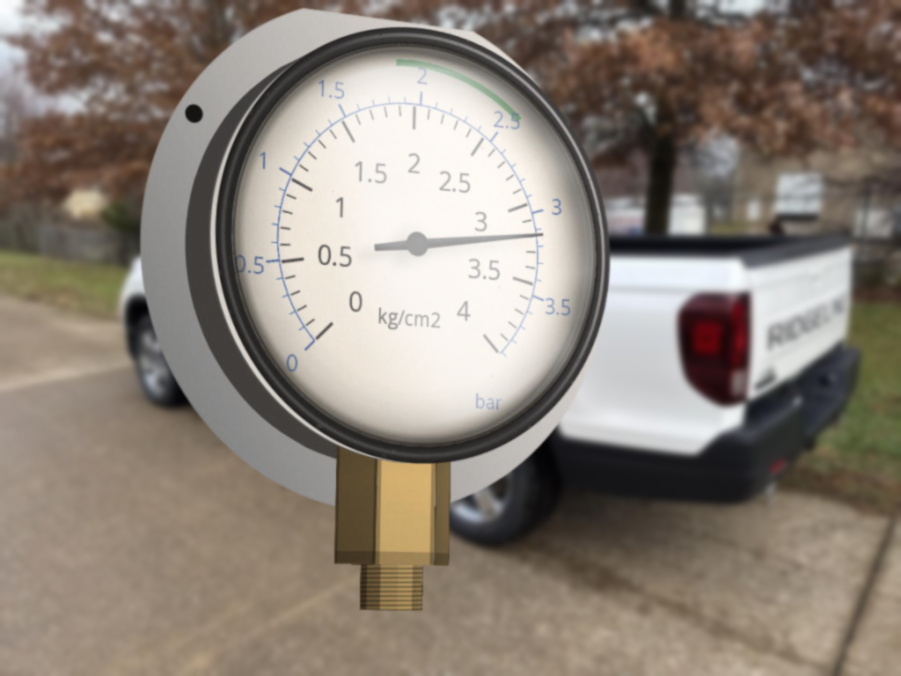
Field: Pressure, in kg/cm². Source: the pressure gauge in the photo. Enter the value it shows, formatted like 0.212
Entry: 3.2
